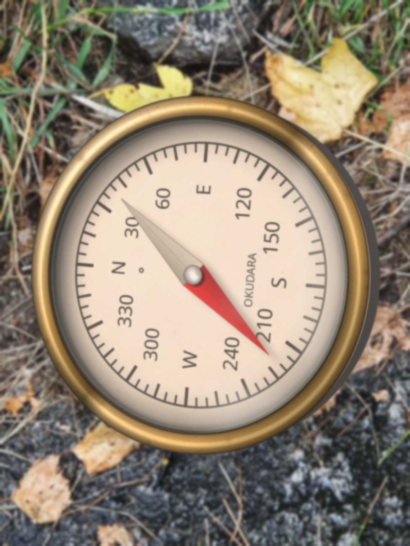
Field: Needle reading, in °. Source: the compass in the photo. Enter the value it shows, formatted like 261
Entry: 220
